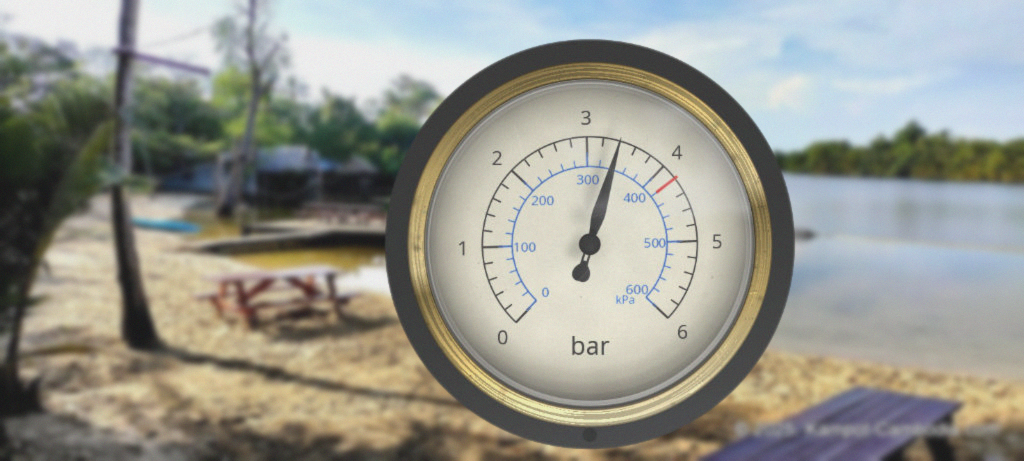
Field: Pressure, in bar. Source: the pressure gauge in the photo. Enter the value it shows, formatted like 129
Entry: 3.4
